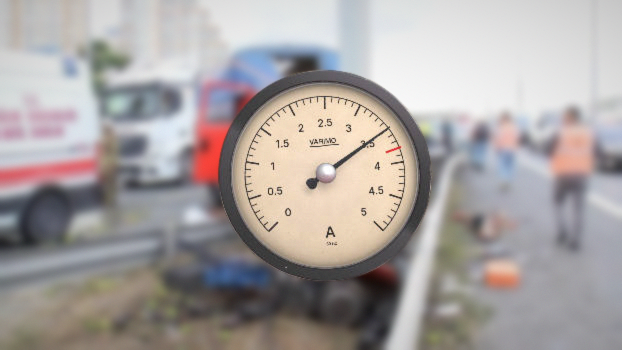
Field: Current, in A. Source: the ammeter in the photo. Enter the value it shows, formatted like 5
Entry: 3.5
